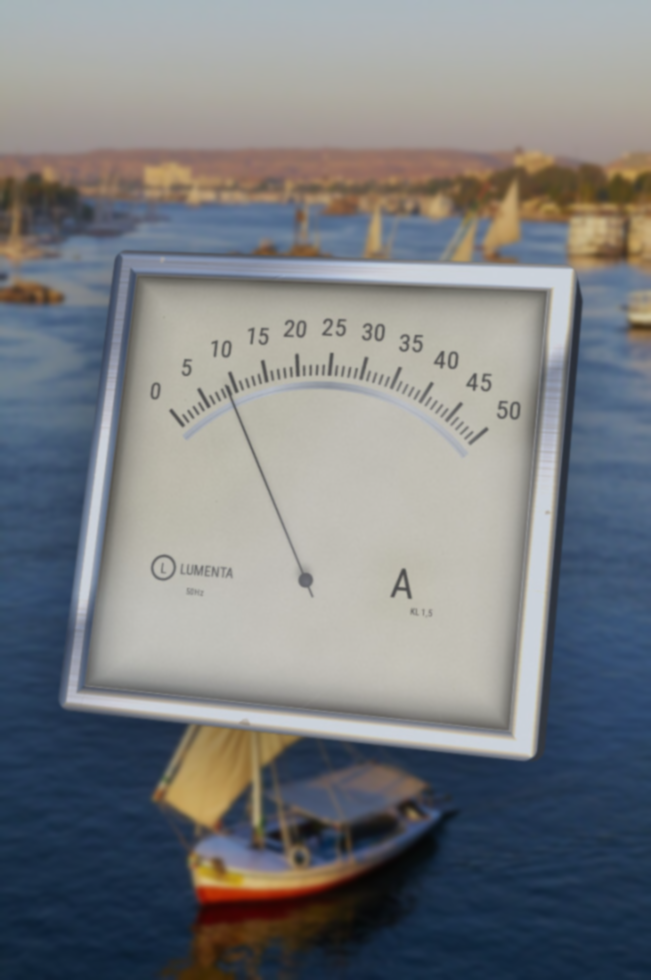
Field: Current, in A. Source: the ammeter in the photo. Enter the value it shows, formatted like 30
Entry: 9
